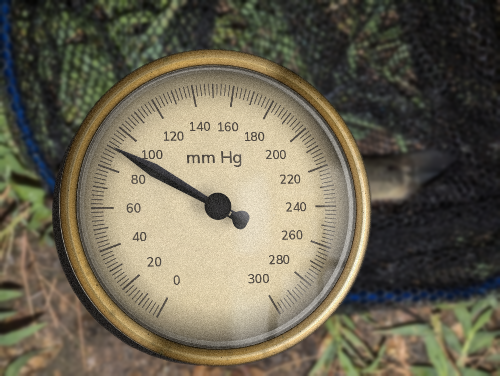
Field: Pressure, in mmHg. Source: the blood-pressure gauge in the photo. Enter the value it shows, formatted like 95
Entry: 90
